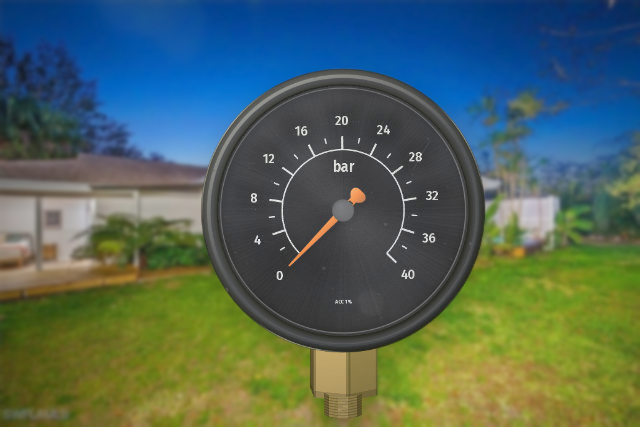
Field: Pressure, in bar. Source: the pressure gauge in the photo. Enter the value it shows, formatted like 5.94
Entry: 0
